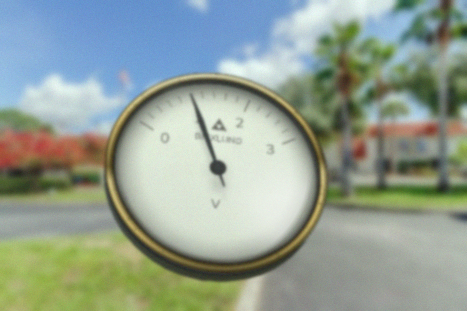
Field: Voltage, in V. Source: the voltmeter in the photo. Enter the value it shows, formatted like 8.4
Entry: 1
